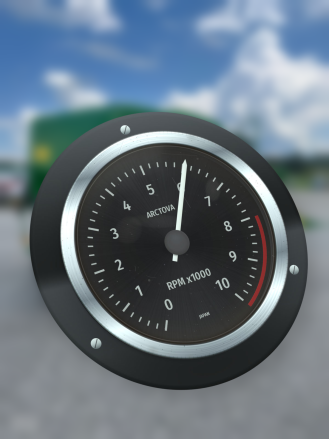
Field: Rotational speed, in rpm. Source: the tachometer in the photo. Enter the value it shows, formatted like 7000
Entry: 6000
